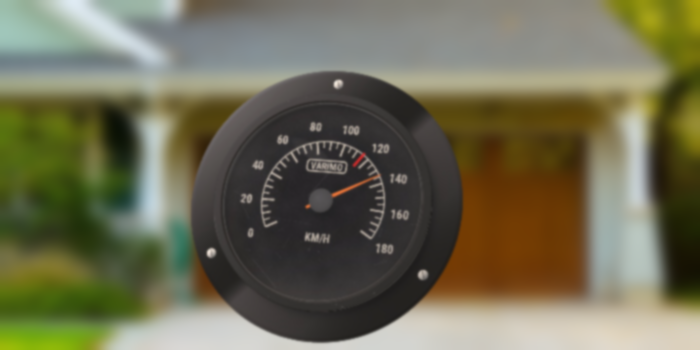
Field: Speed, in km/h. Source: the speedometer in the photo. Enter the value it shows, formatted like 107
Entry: 135
